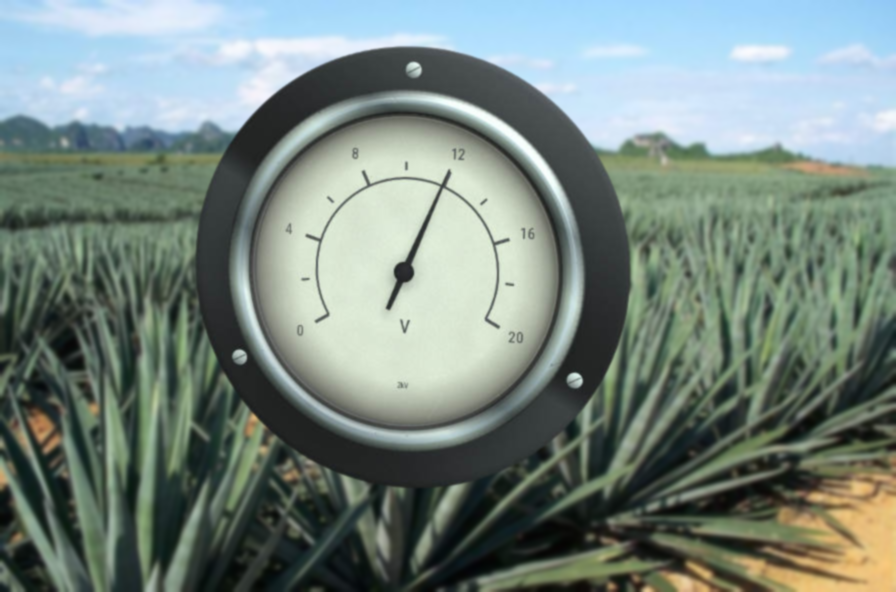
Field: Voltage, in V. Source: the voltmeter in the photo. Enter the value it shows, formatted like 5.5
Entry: 12
